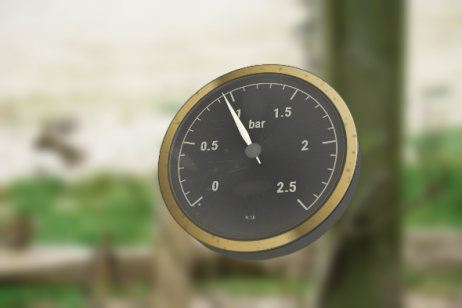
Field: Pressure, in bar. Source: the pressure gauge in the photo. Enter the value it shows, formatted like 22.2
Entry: 0.95
